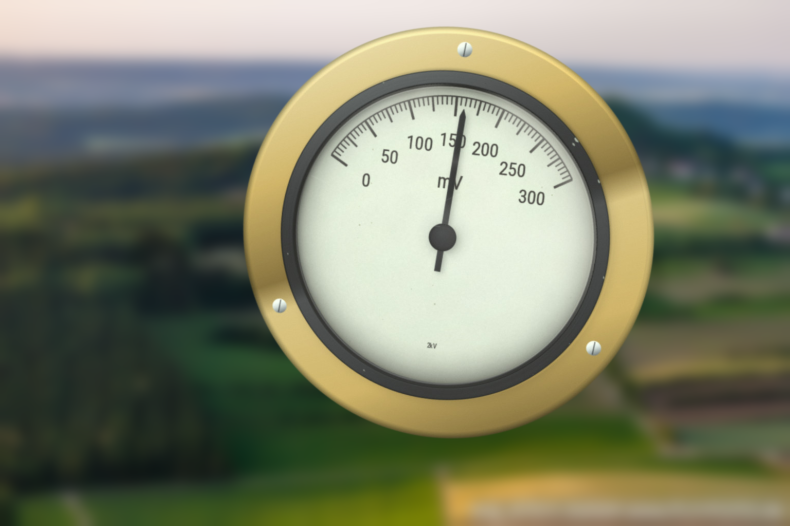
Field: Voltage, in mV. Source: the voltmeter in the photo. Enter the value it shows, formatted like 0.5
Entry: 160
